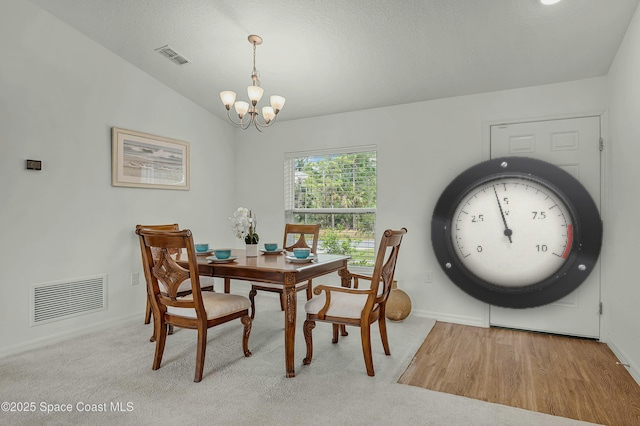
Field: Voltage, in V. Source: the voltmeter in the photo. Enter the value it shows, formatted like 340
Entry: 4.5
